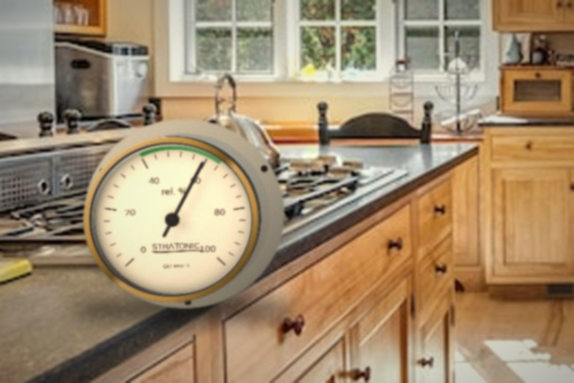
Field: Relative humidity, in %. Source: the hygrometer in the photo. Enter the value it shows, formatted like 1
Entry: 60
